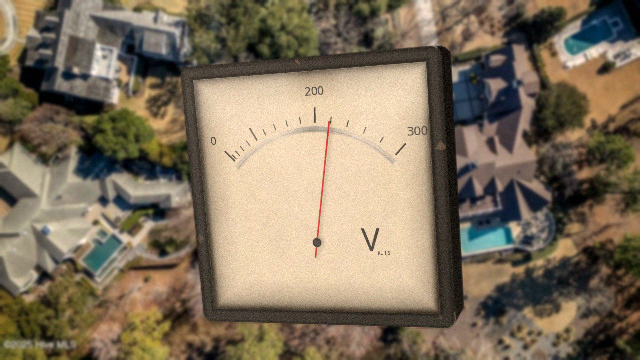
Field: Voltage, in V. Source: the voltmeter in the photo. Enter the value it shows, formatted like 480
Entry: 220
